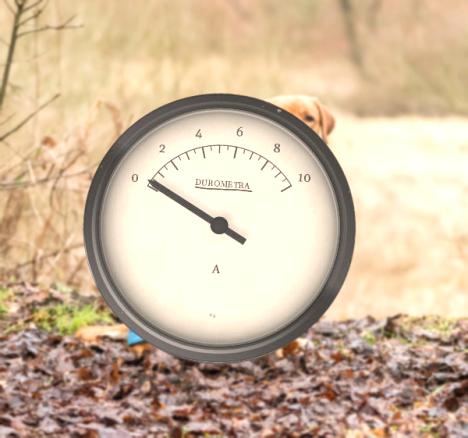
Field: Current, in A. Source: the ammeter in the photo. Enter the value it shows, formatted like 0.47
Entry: 0.25
